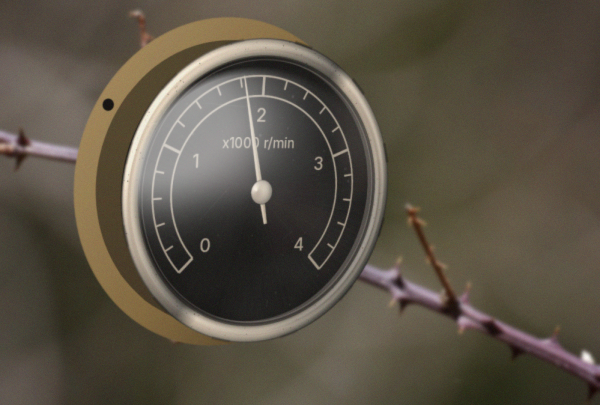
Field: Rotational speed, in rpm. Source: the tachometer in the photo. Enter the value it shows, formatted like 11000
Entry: 1800
